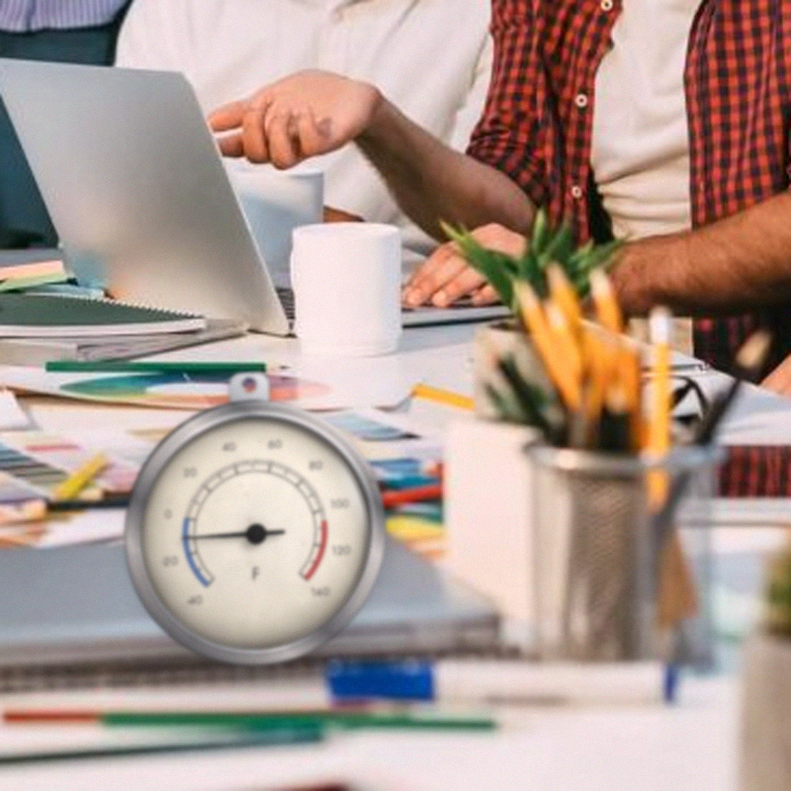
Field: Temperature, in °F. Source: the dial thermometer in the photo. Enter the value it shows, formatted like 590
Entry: -10
